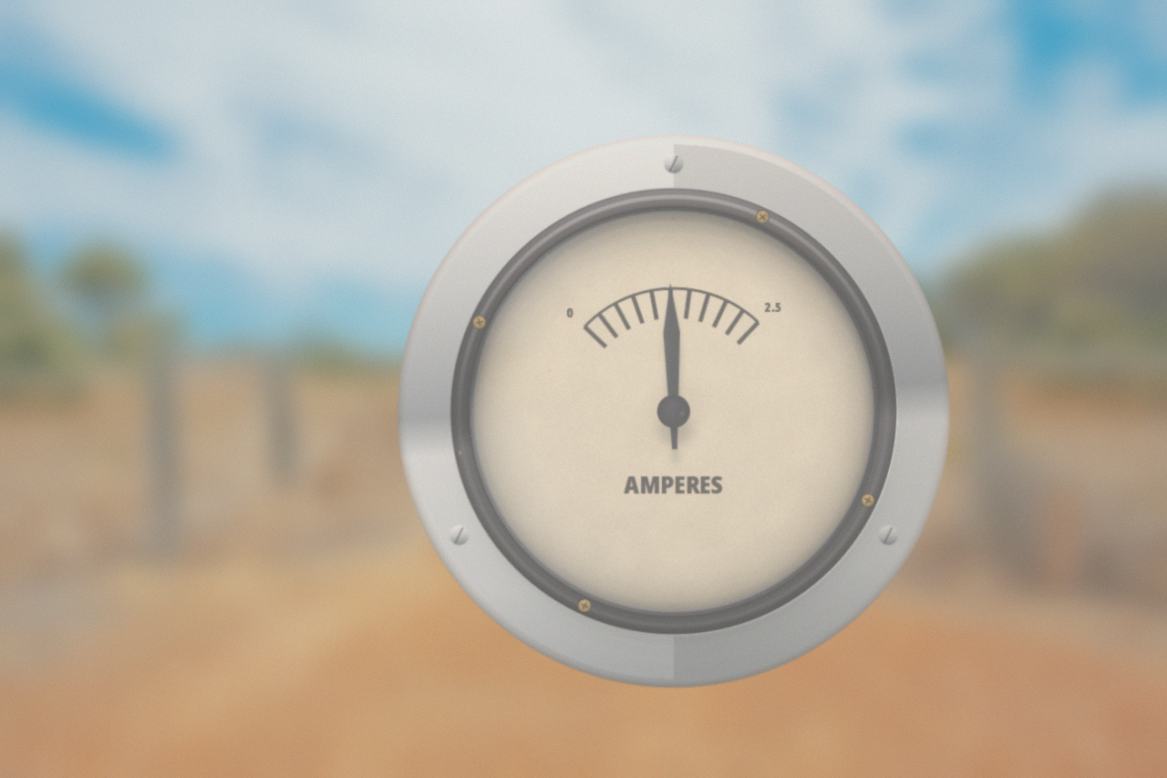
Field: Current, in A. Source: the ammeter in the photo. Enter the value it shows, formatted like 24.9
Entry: 1.25
